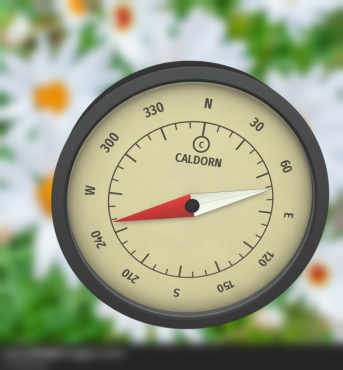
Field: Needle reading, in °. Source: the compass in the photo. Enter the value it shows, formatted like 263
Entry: 250
